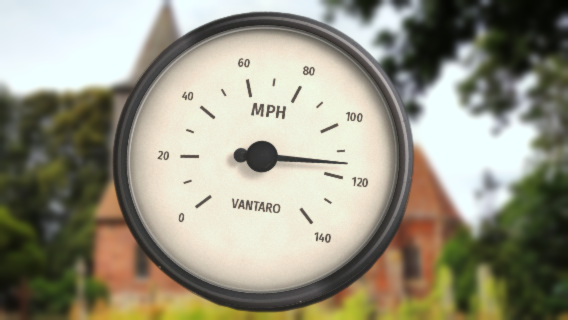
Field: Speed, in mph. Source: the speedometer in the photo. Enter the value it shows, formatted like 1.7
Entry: 115
